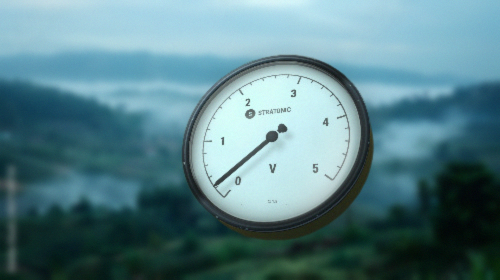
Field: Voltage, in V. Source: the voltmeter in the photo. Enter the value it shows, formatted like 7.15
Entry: 0.2
